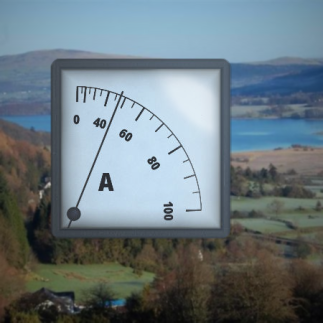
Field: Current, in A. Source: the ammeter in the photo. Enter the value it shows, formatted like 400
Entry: 47.5
